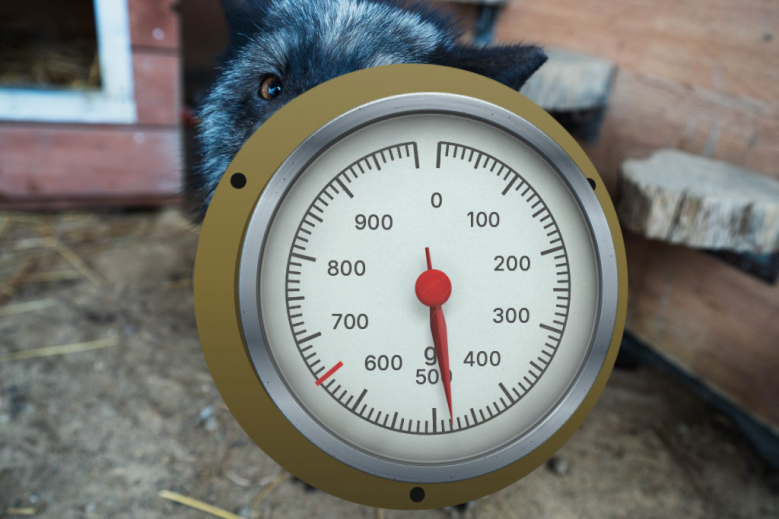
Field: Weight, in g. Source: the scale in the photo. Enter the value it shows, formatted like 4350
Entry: 480
